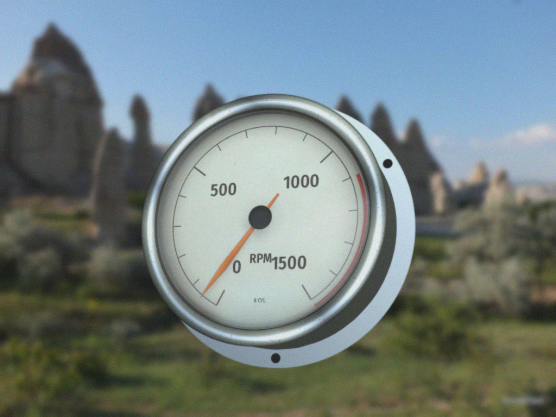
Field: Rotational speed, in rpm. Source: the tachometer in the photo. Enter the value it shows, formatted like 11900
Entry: 50
